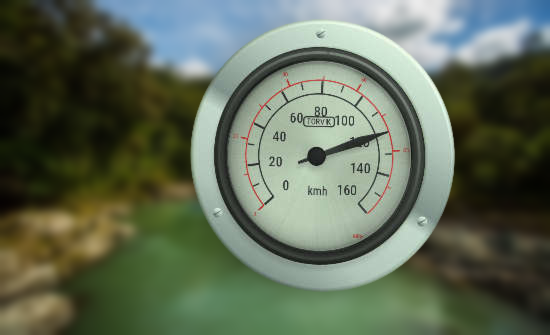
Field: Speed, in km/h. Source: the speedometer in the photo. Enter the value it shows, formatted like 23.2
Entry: 120
